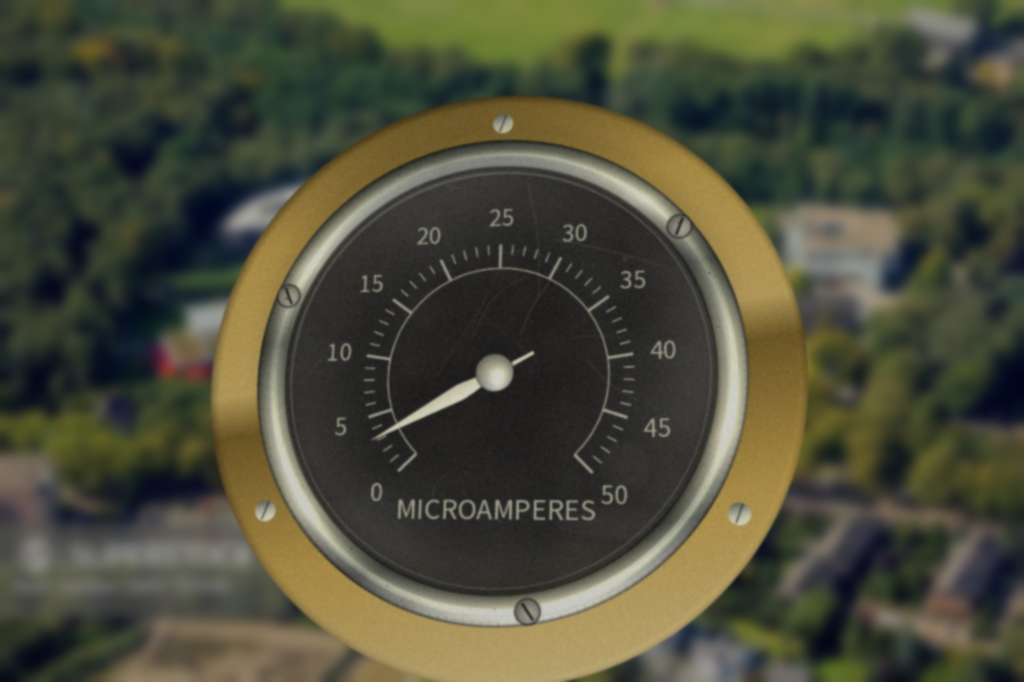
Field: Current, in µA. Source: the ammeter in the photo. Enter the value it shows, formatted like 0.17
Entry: 3
